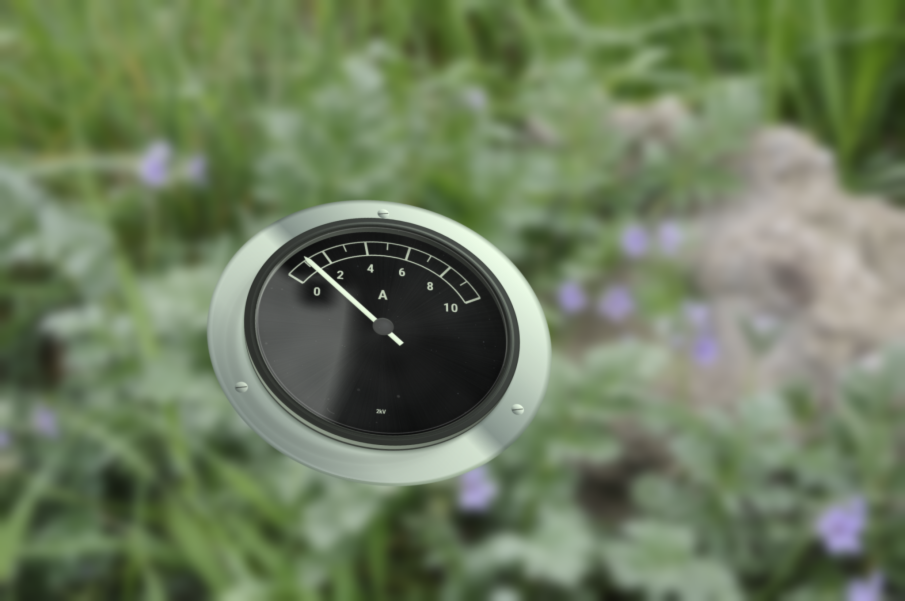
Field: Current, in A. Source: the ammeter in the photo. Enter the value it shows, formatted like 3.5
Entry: 1
